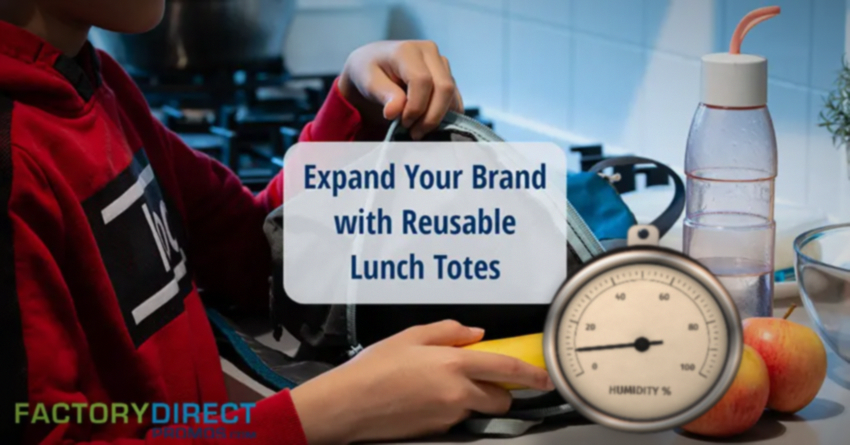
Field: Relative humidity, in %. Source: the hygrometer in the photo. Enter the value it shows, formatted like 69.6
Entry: 10
